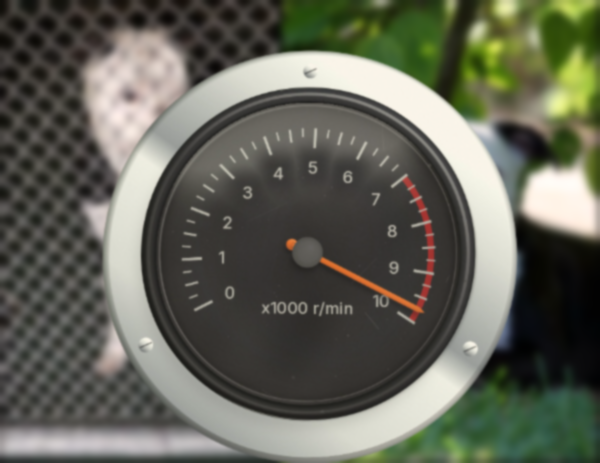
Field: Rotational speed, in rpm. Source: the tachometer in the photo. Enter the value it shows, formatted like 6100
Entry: 9750
